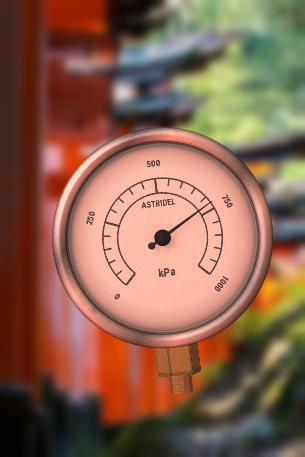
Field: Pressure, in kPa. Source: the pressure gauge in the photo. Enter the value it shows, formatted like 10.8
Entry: 725
